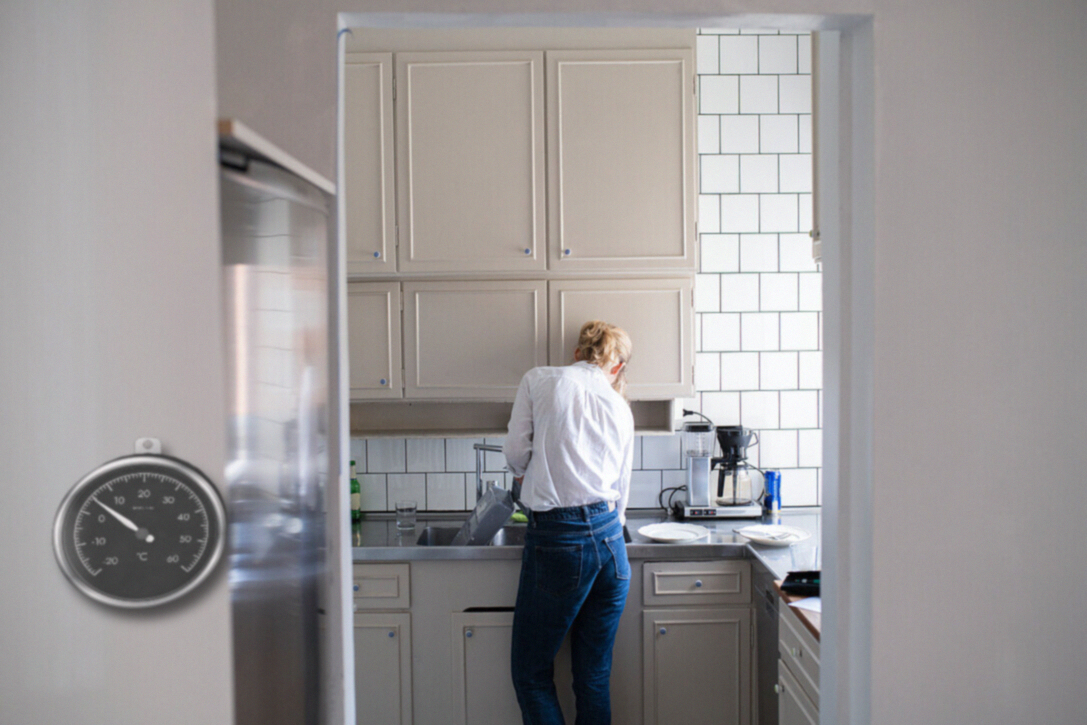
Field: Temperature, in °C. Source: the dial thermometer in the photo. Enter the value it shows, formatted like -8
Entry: 5
